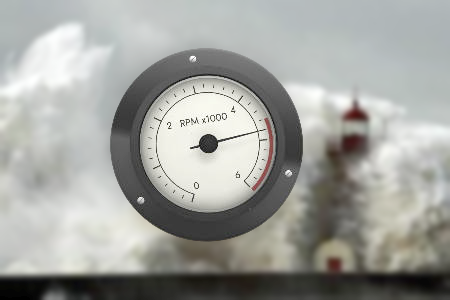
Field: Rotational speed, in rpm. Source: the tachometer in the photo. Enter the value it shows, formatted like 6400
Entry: 4800
